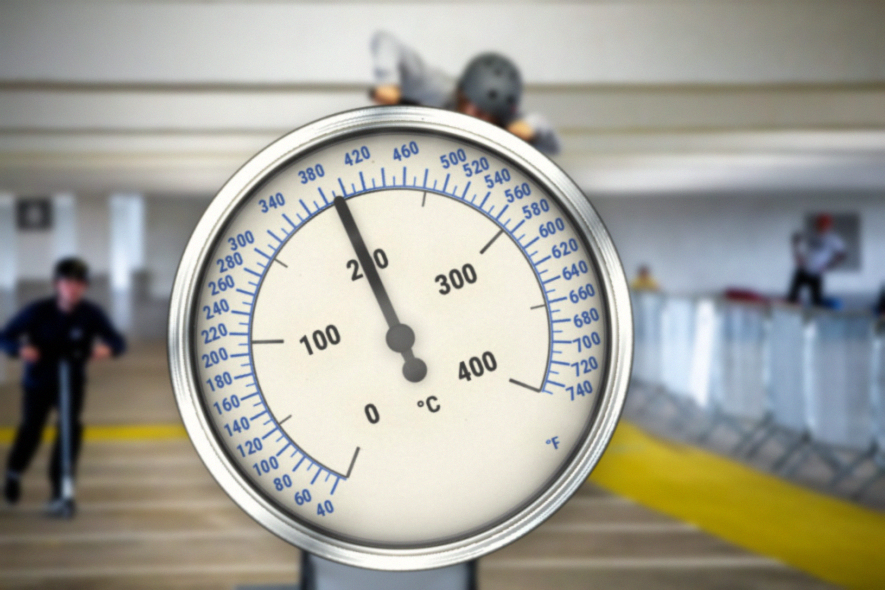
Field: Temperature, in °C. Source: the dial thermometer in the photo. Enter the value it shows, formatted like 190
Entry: 200
